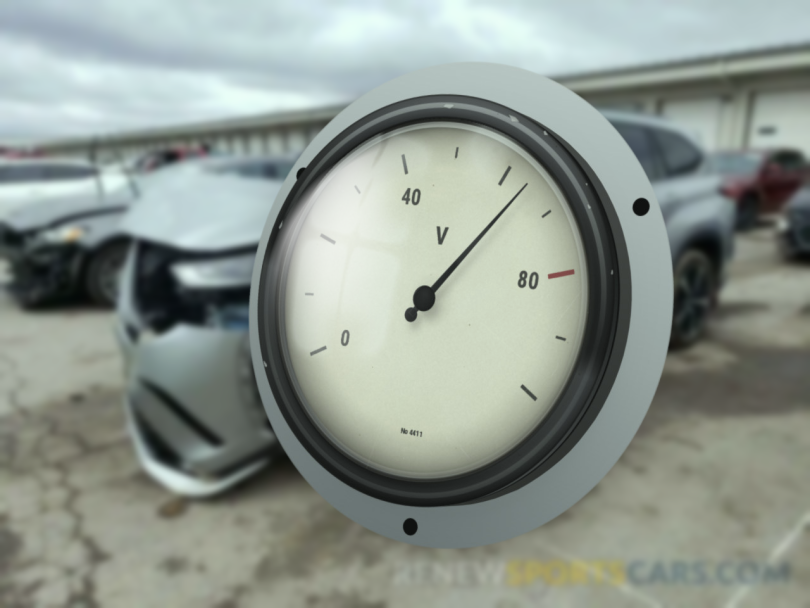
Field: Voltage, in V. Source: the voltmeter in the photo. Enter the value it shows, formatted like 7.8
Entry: 65
